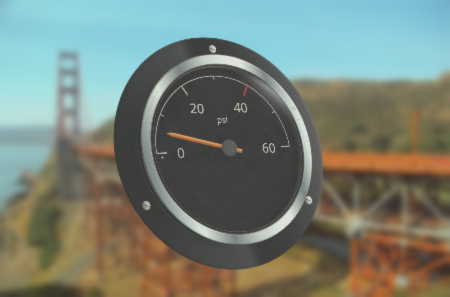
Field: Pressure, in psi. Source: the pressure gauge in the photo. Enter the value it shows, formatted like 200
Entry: 5
